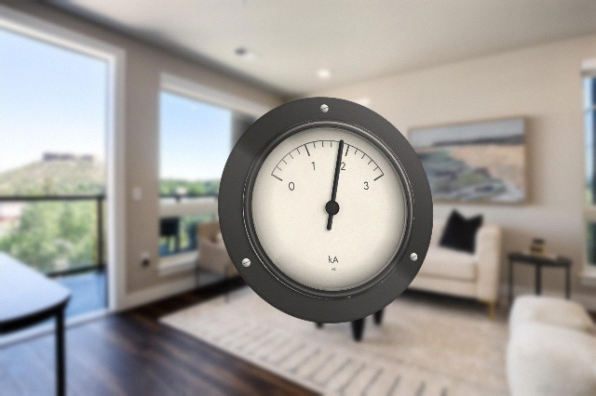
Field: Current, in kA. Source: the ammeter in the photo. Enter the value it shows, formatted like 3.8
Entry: 1.8
